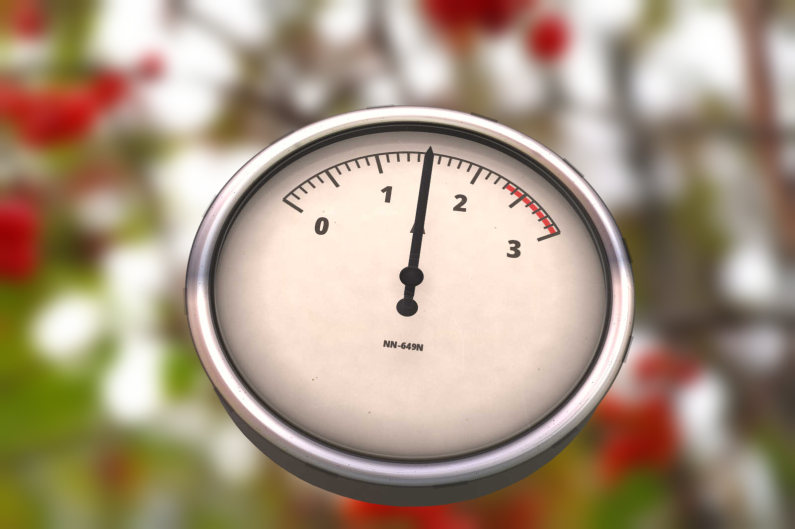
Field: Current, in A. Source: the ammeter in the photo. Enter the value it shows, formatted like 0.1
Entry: 1.5
